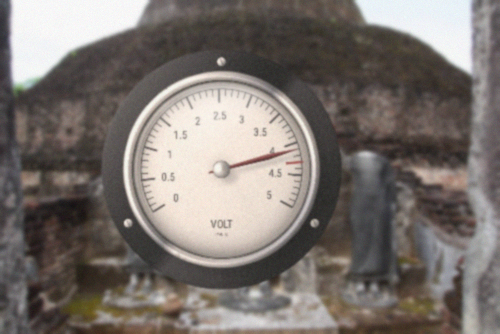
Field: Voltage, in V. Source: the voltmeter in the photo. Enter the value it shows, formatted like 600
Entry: 4.1
